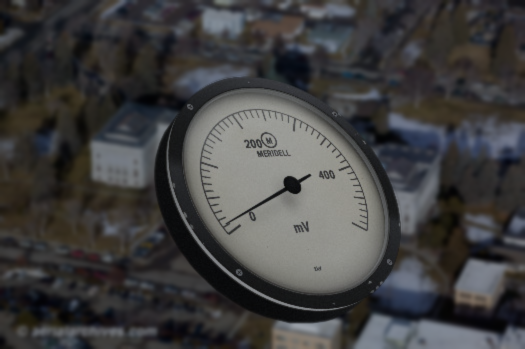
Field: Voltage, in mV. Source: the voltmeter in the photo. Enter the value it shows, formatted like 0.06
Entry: 10
